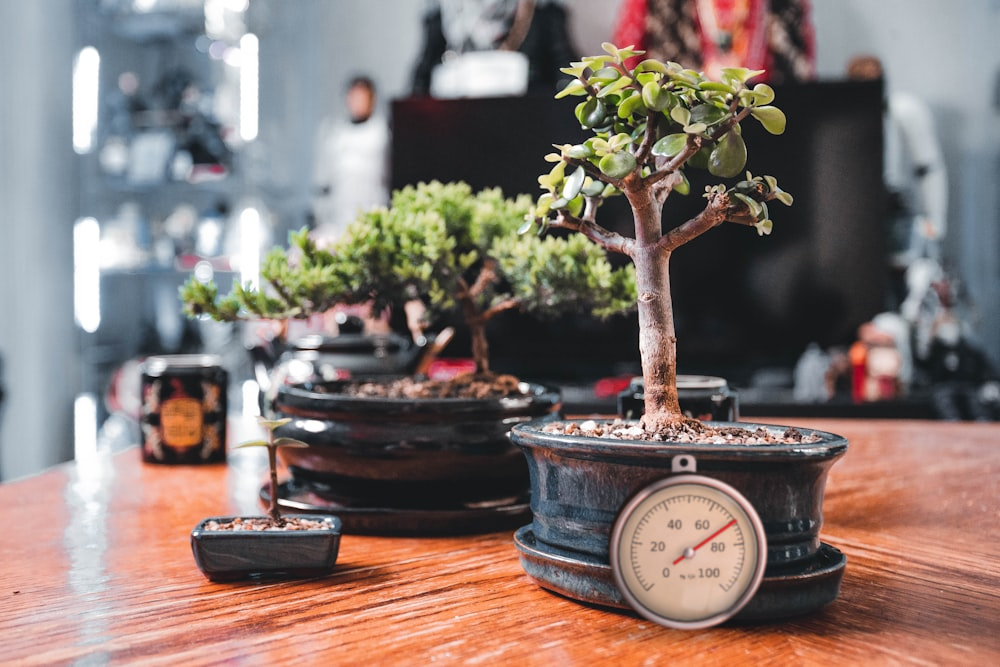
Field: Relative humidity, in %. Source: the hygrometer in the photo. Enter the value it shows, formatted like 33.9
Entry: 70
